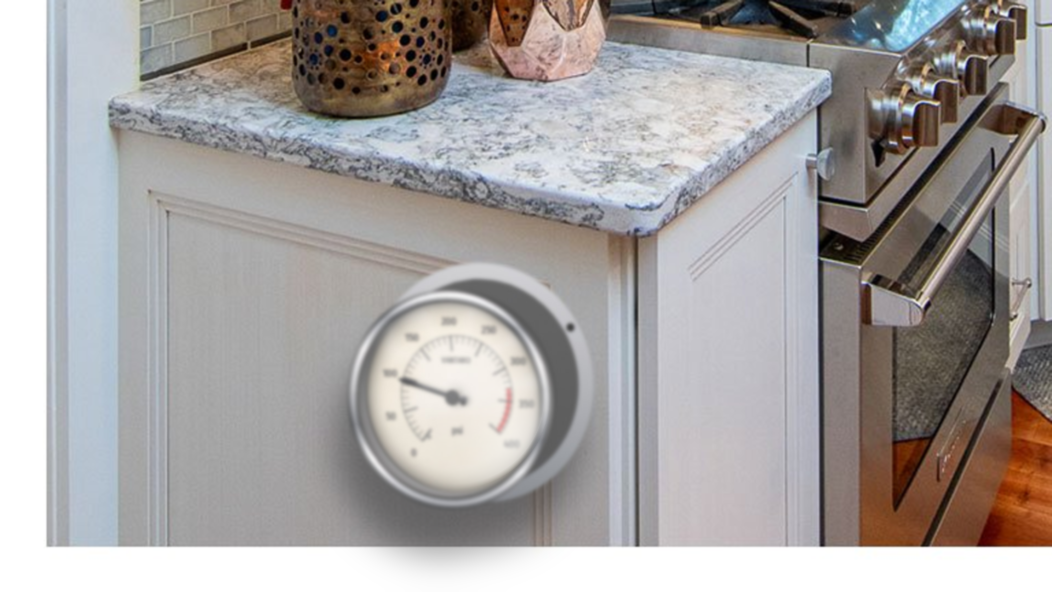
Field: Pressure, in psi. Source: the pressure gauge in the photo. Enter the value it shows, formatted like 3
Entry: 100
